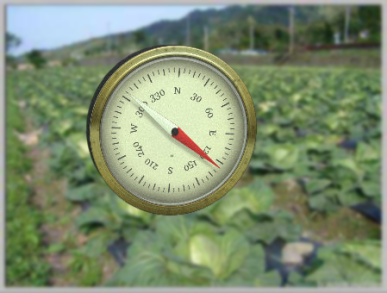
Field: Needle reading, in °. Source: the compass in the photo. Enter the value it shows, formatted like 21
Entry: 125
